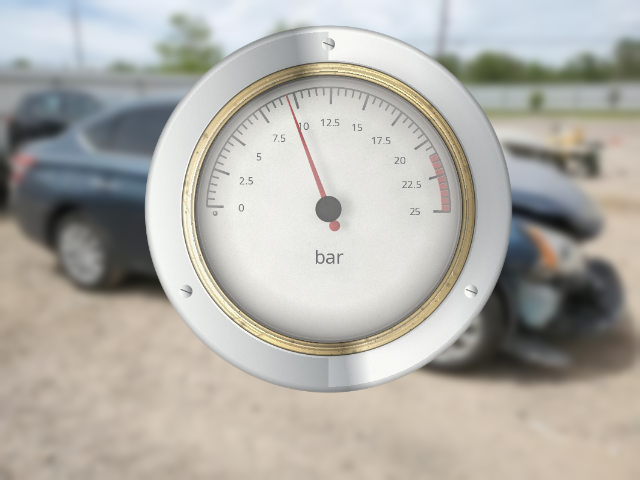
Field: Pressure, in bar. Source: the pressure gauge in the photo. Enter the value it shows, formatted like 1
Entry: 9.5
